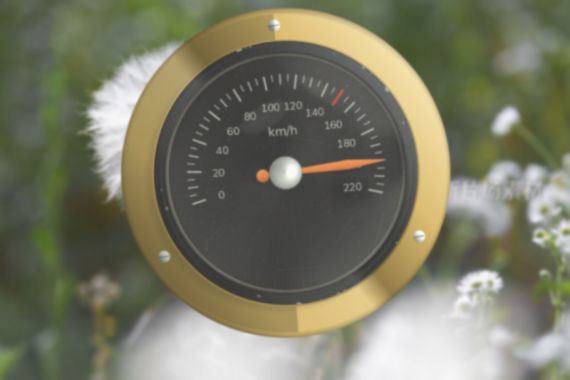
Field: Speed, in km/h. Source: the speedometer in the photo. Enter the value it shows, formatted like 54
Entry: 200
